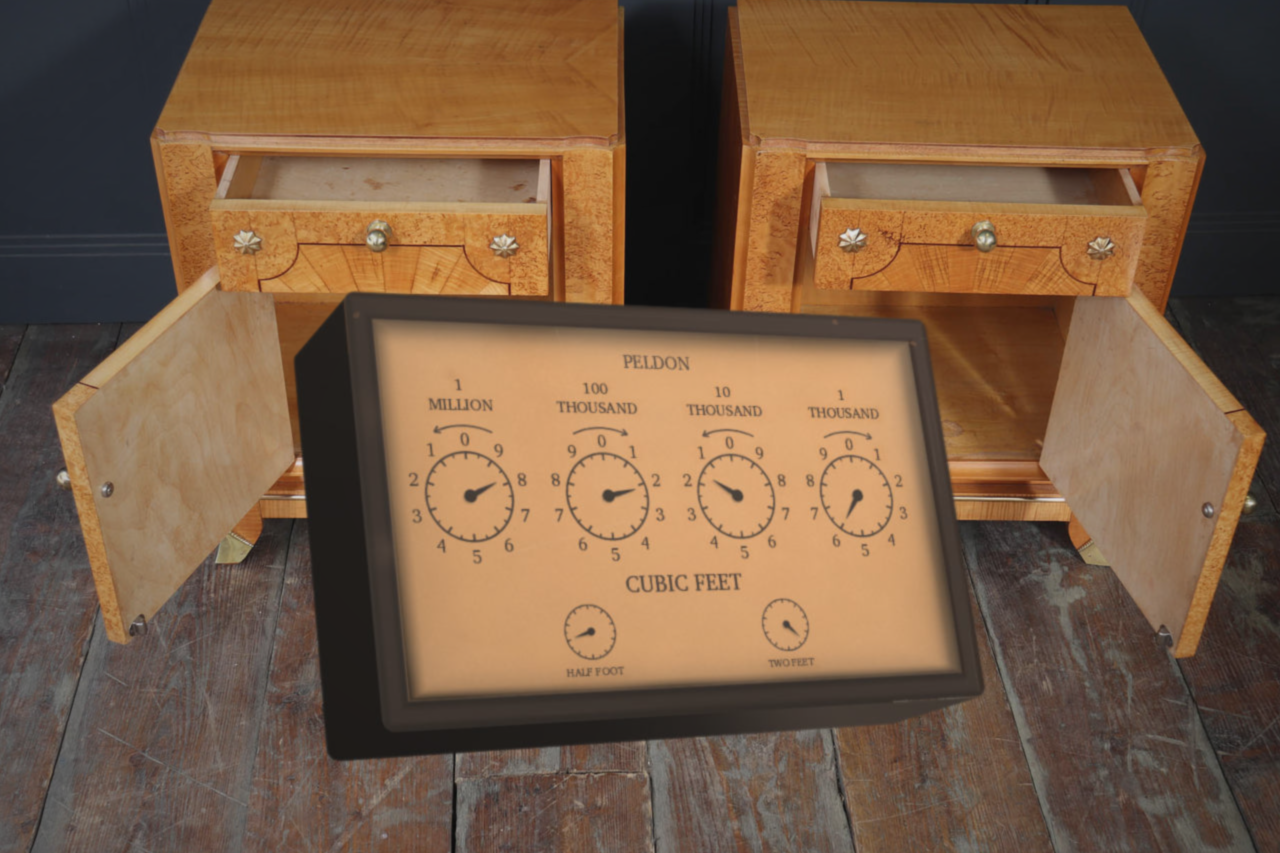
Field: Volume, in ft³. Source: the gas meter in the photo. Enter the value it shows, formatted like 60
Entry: 821600
